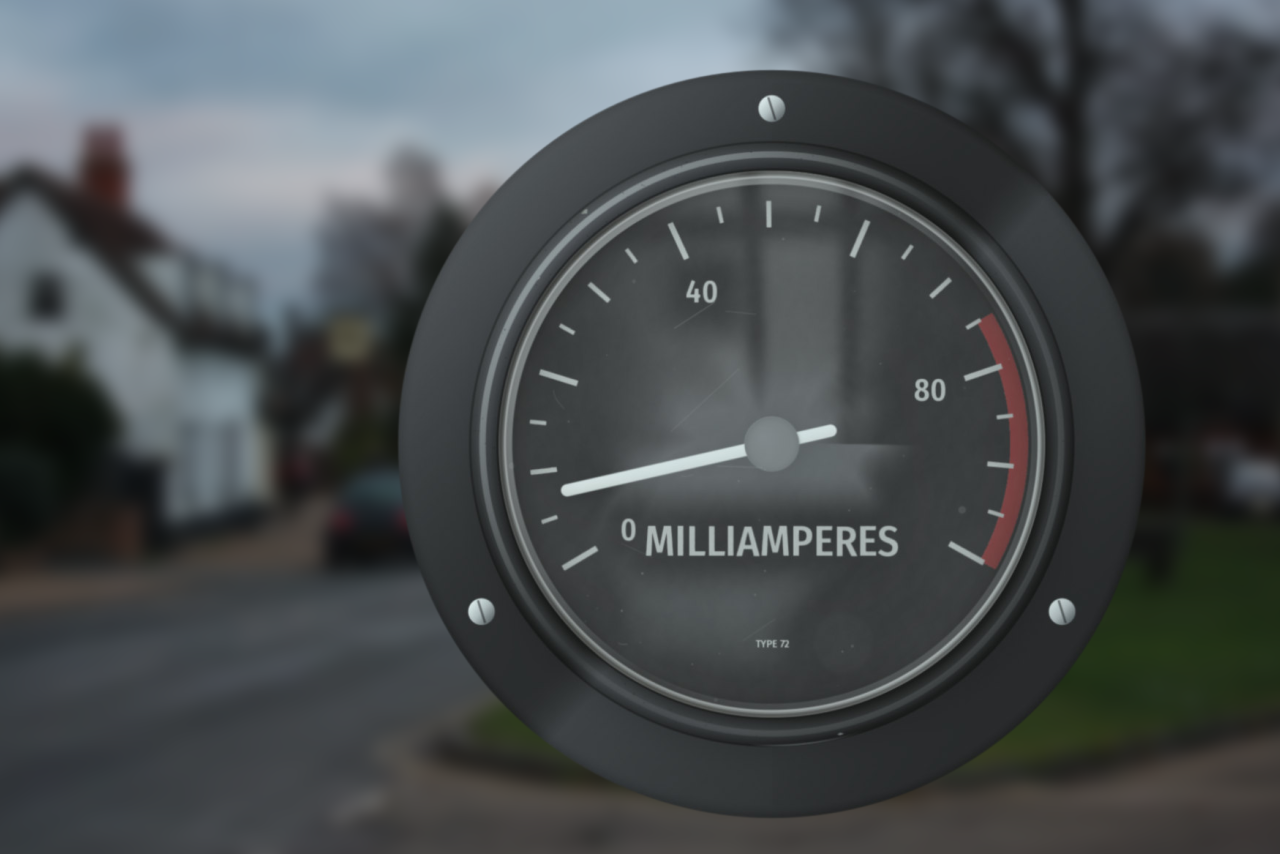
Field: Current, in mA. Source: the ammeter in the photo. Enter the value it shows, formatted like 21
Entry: 7.5
